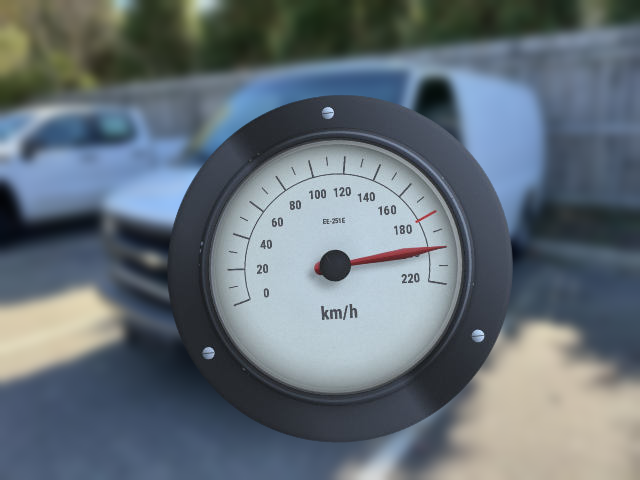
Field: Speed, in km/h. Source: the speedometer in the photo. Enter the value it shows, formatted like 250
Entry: 200
